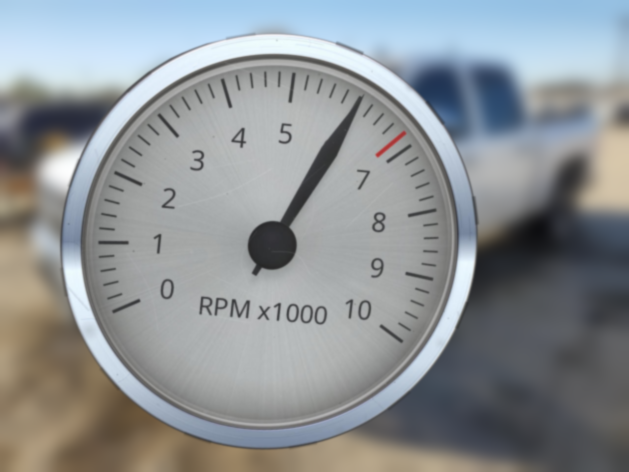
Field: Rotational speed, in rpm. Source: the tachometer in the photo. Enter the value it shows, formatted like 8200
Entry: 6000
